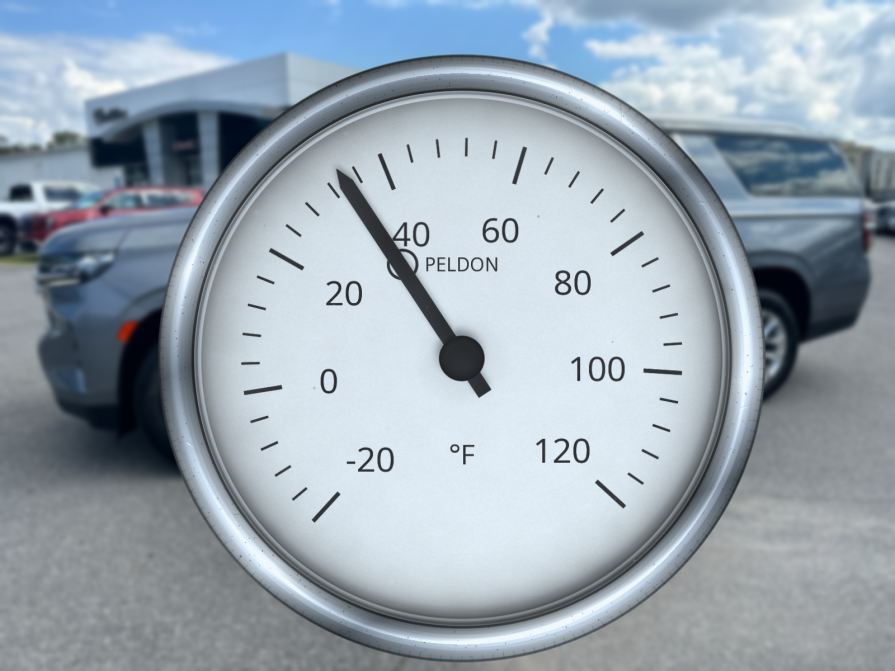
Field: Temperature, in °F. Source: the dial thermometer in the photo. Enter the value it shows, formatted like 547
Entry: 34
